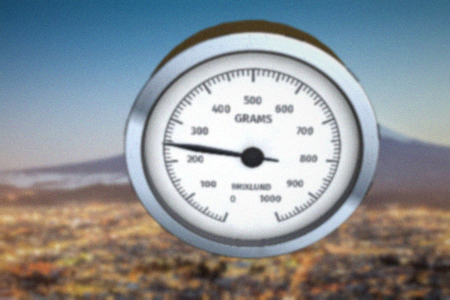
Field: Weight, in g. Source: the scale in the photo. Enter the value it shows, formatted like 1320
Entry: 250
